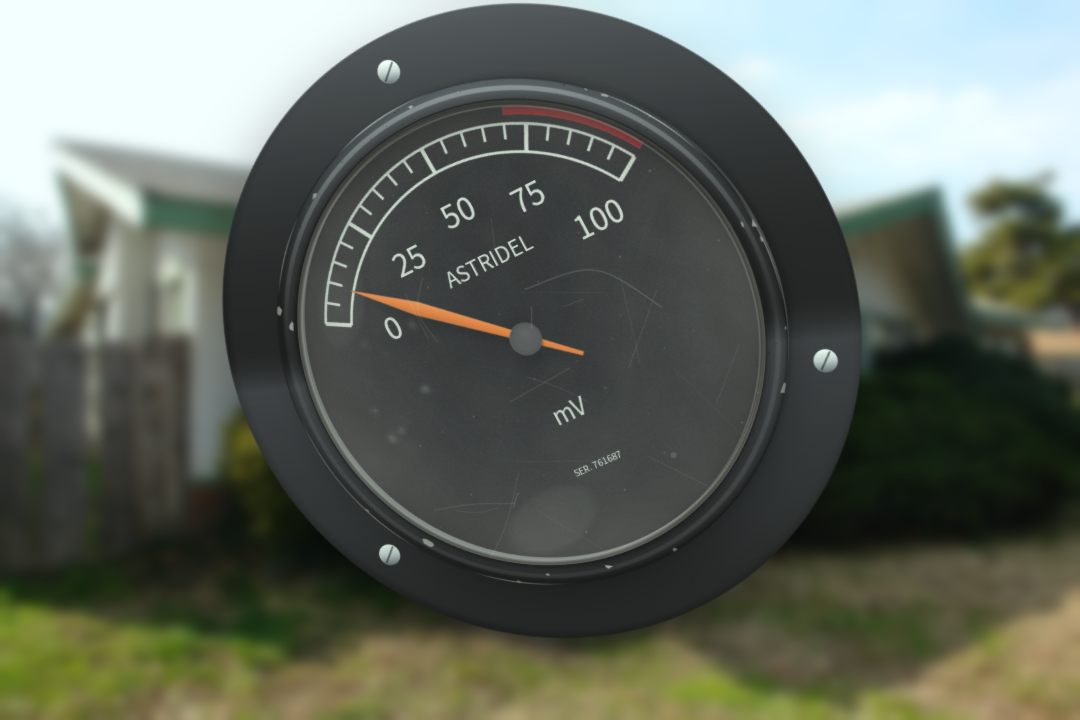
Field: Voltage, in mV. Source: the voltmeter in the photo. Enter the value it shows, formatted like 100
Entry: 10
